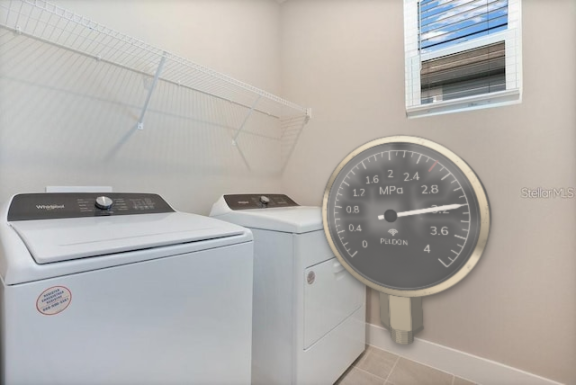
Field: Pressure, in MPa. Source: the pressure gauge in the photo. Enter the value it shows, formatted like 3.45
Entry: 3.2
